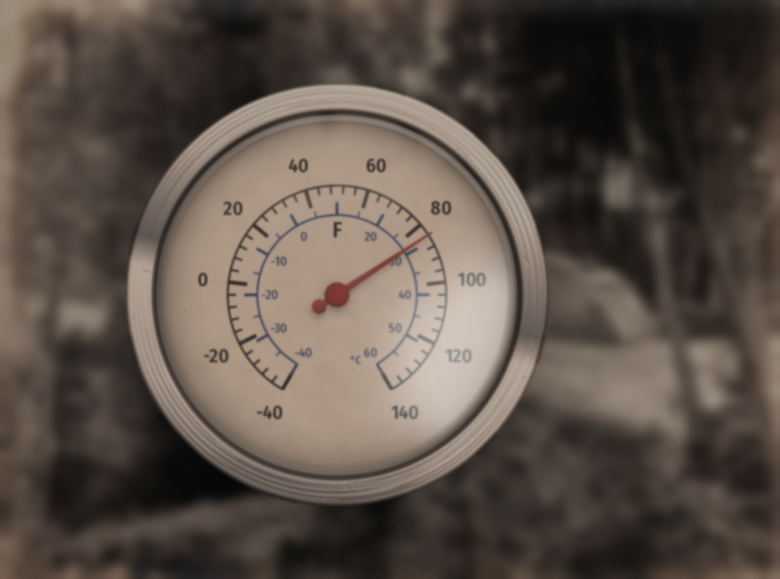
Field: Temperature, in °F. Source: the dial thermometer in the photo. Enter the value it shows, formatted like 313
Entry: 84
